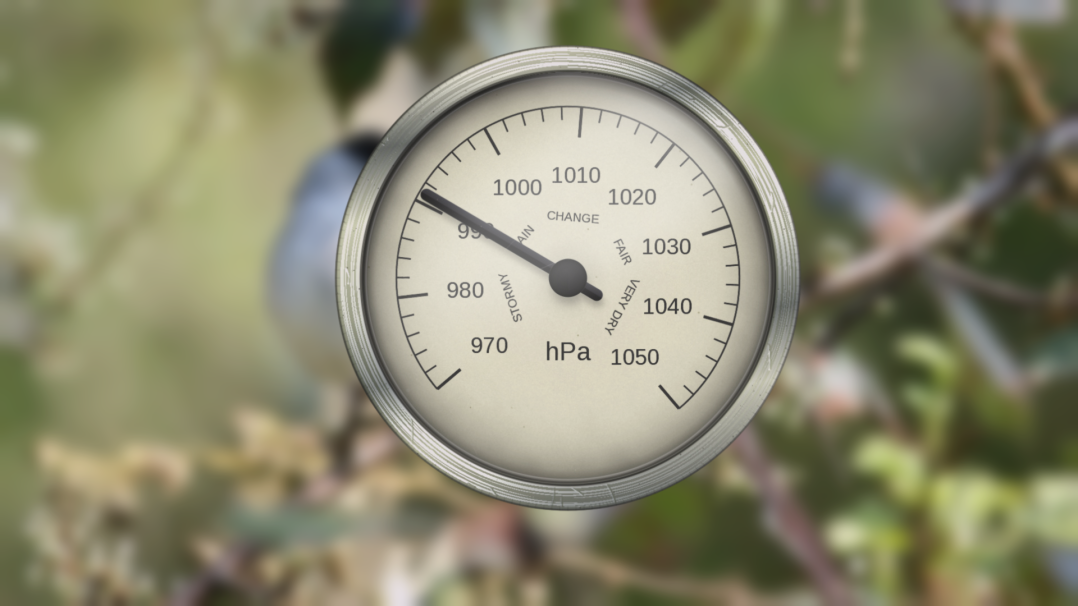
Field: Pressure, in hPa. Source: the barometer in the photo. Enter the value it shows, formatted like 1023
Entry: 991
